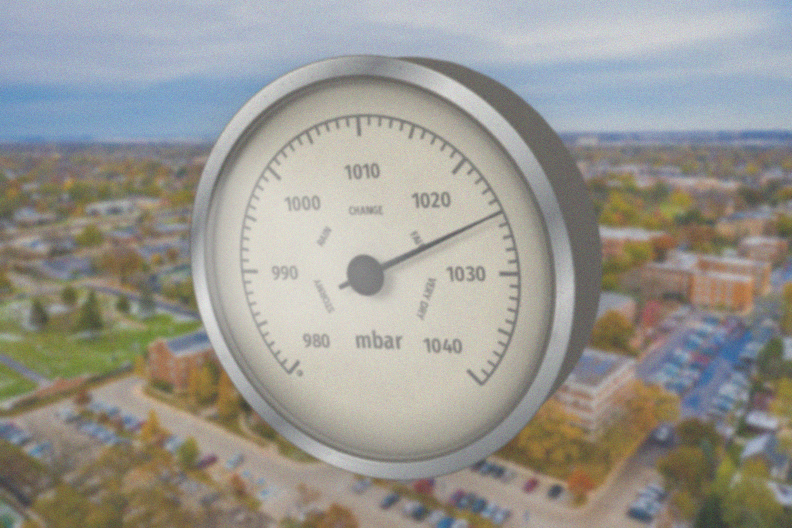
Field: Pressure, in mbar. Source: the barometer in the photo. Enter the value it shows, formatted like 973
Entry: 1025
